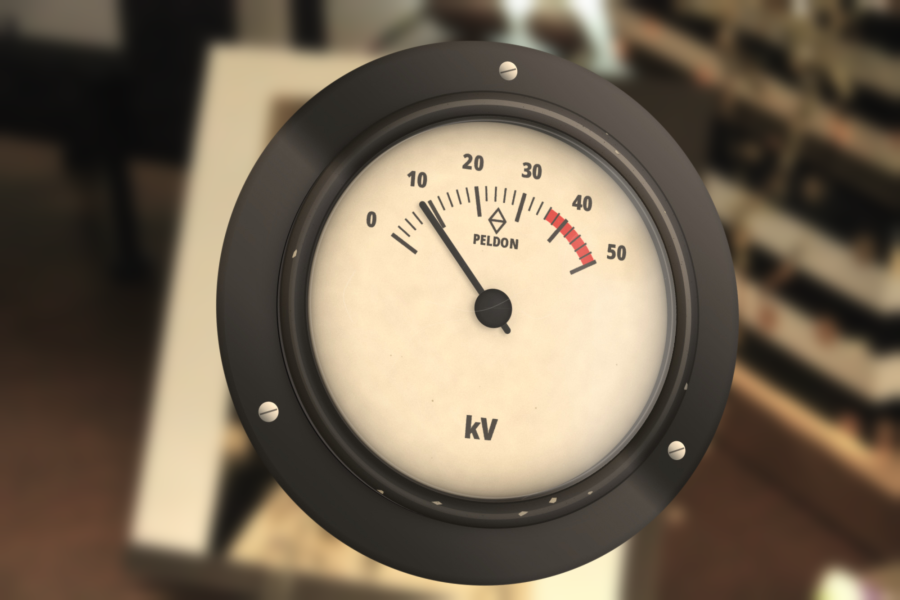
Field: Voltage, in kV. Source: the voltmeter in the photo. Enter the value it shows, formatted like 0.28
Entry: 8
